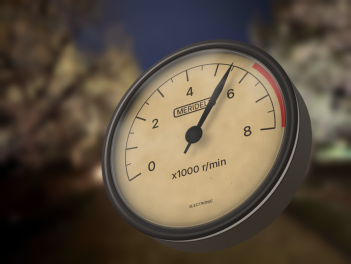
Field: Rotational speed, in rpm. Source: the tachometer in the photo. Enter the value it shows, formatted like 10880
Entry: 5500
